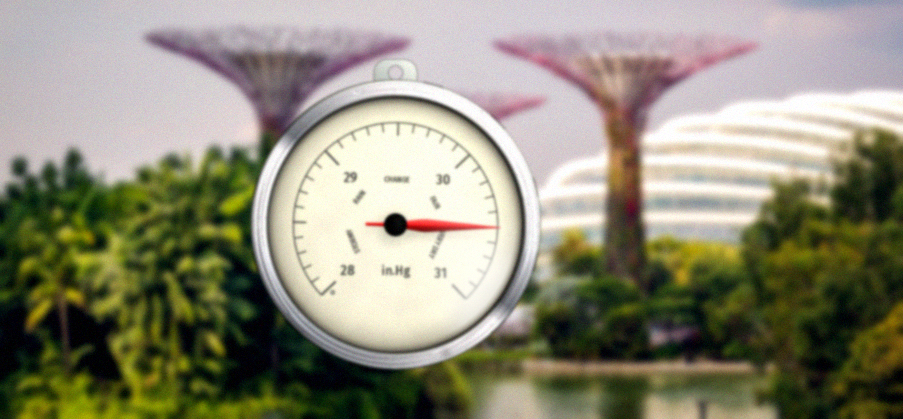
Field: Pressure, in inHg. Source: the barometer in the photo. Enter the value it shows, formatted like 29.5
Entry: 30.5
